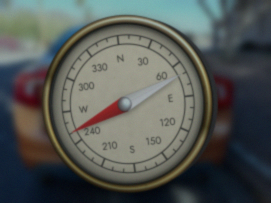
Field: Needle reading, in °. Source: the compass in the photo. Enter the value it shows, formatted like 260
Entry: 250
